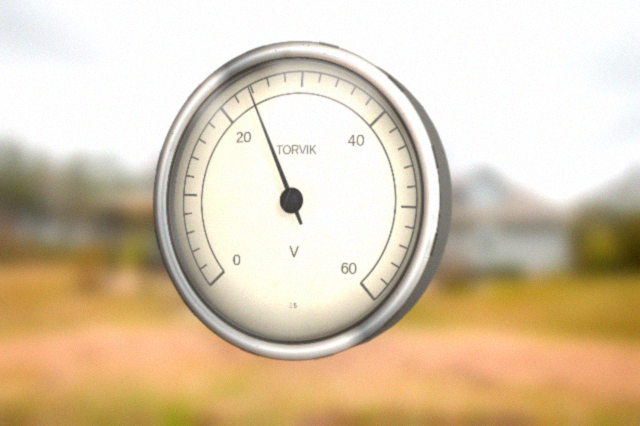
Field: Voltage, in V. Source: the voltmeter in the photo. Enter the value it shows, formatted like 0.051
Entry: 24
